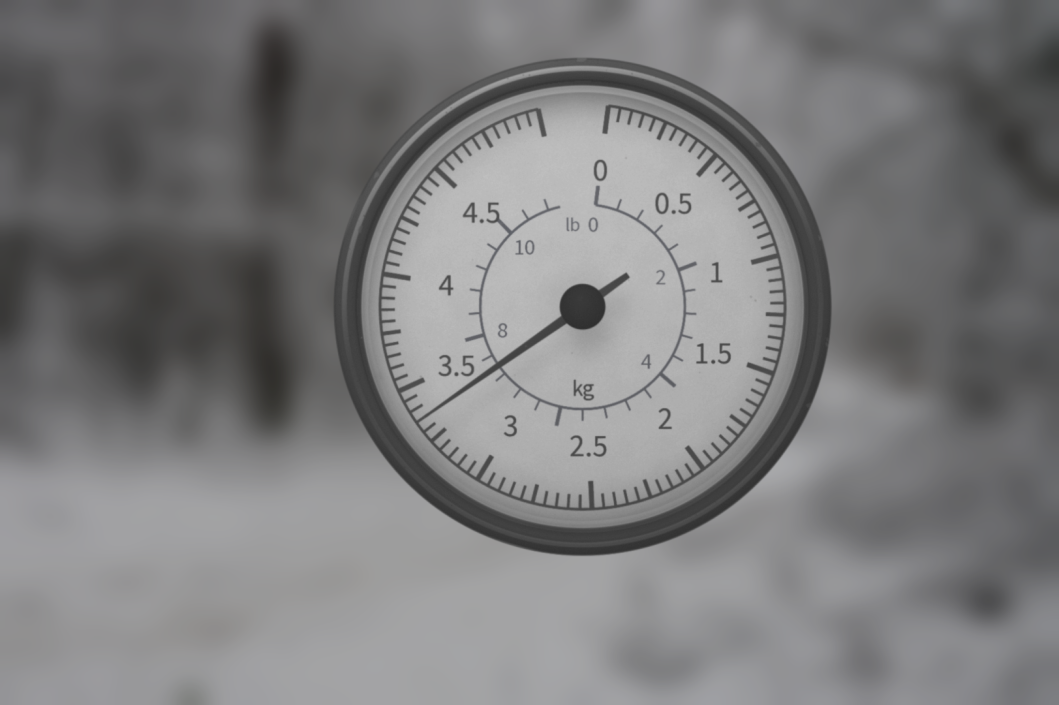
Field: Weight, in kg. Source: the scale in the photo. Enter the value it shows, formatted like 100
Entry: 3.35
